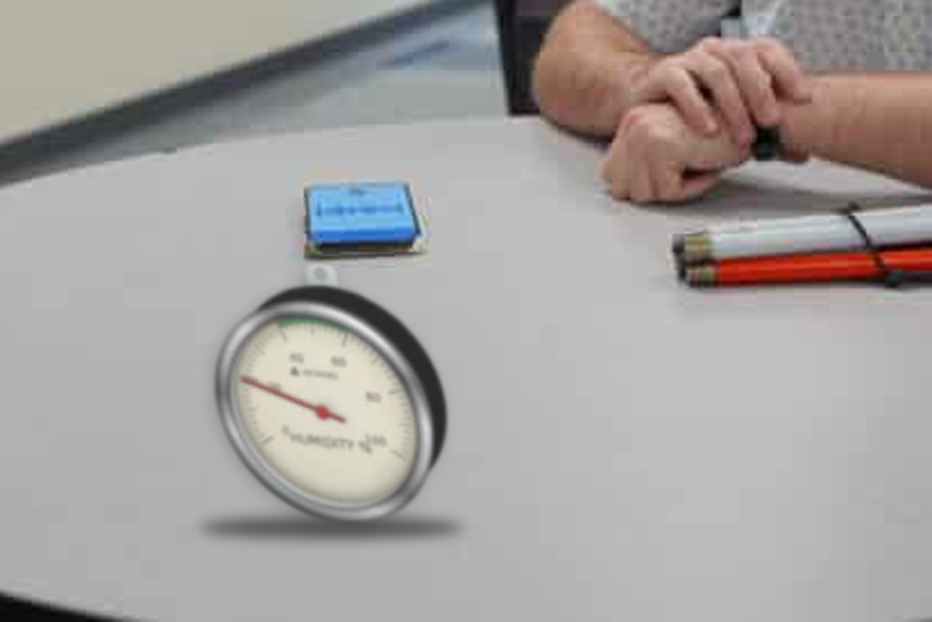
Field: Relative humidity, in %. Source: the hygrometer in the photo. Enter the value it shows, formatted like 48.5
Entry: 20
